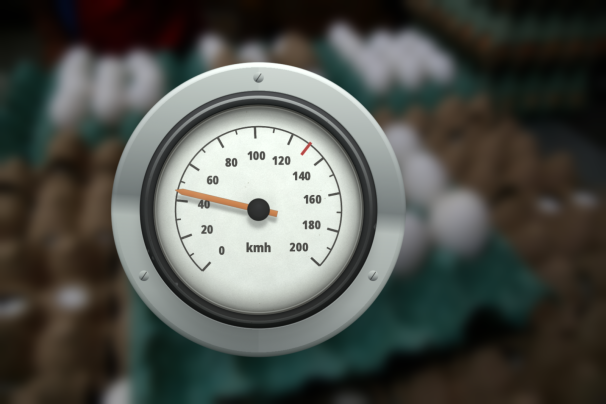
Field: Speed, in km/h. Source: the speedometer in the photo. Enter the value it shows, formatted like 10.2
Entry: 45
